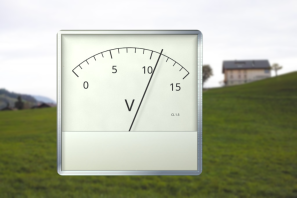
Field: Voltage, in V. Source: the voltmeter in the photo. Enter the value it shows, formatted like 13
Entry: 11
